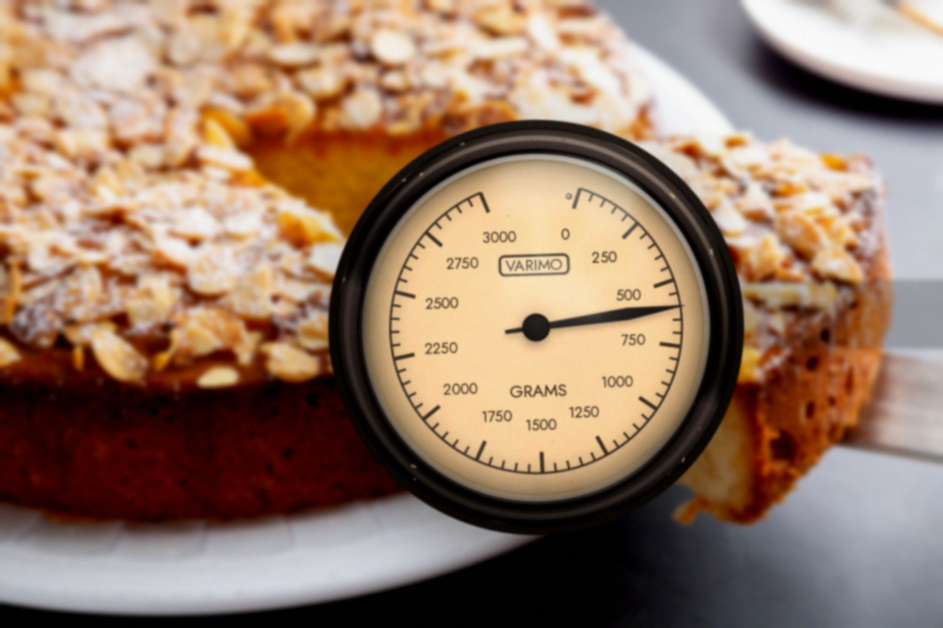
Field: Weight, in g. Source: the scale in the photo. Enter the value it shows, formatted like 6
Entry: 600
